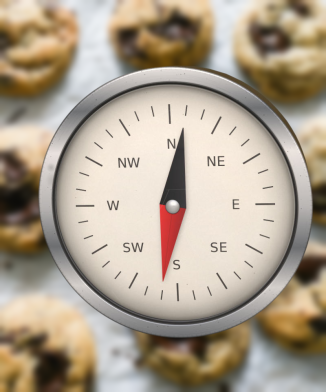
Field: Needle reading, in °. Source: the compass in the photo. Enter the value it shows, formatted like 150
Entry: 190
